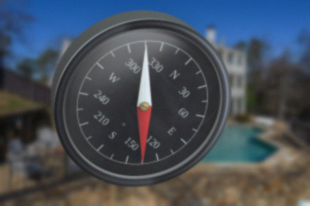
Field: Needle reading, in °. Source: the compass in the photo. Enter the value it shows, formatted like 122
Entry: 135
